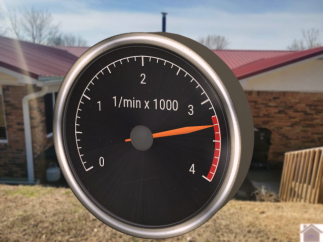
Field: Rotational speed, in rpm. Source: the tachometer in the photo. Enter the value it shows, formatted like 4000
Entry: 3300
